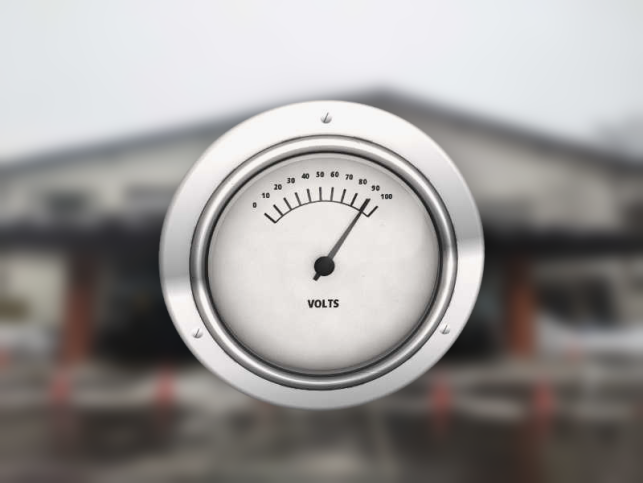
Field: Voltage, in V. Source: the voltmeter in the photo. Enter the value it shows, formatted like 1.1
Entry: 90
